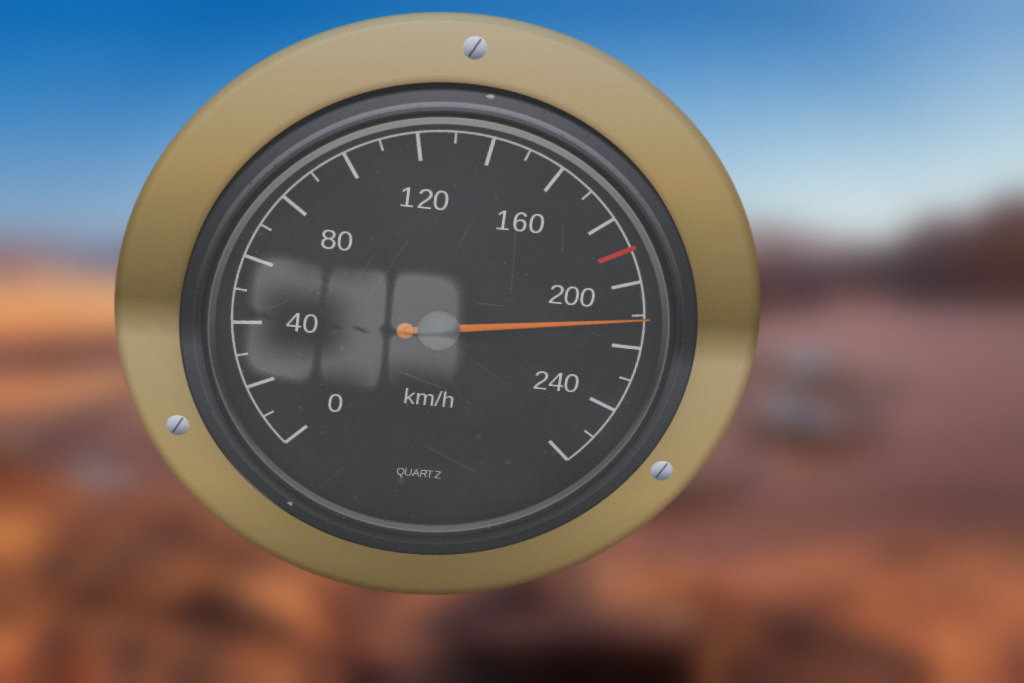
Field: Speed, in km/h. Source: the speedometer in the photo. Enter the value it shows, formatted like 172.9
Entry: 210
